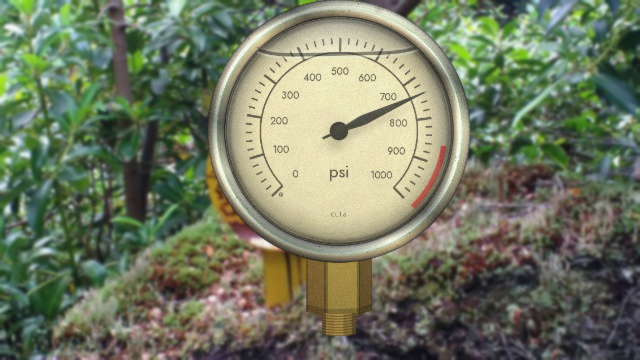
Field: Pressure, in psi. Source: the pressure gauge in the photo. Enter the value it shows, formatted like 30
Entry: 740
